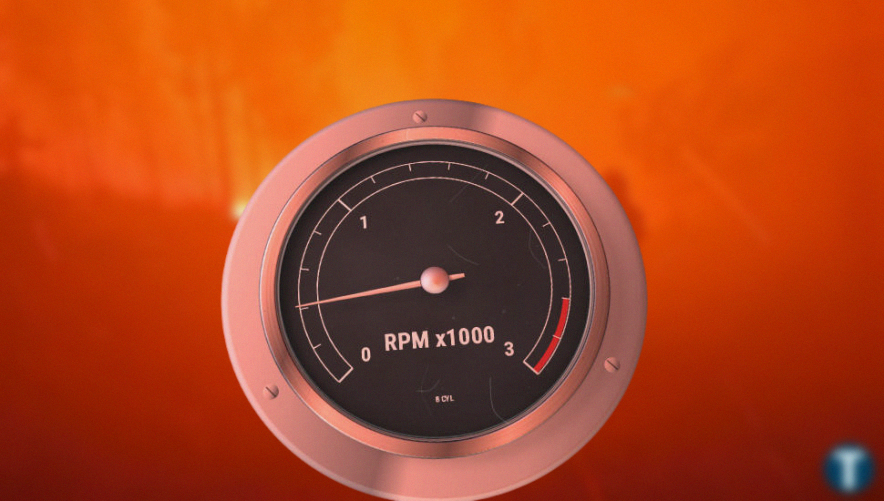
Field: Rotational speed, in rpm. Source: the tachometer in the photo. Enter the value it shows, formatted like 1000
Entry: 400
